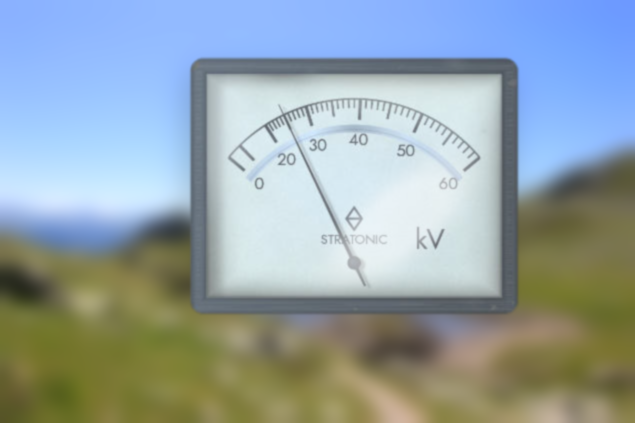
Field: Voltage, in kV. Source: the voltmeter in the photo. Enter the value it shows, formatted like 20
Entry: 25
